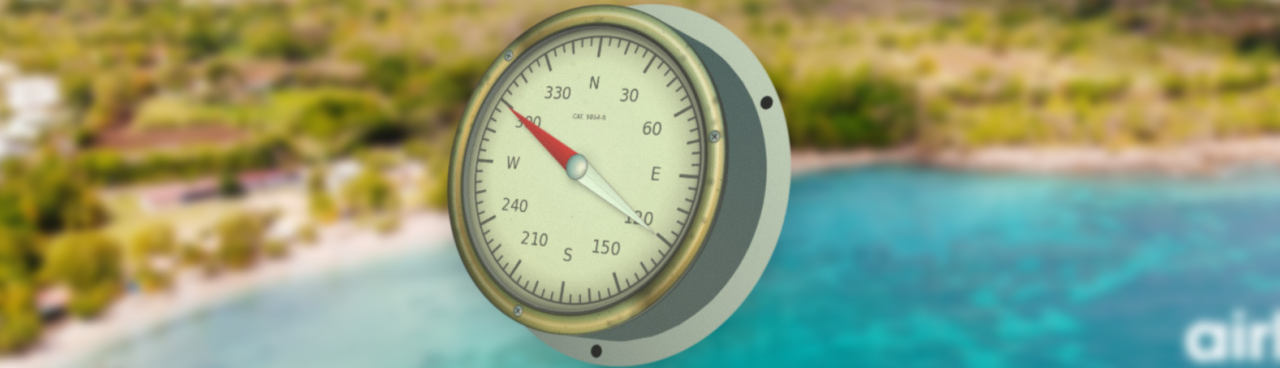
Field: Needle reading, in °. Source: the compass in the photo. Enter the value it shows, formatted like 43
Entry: 300
